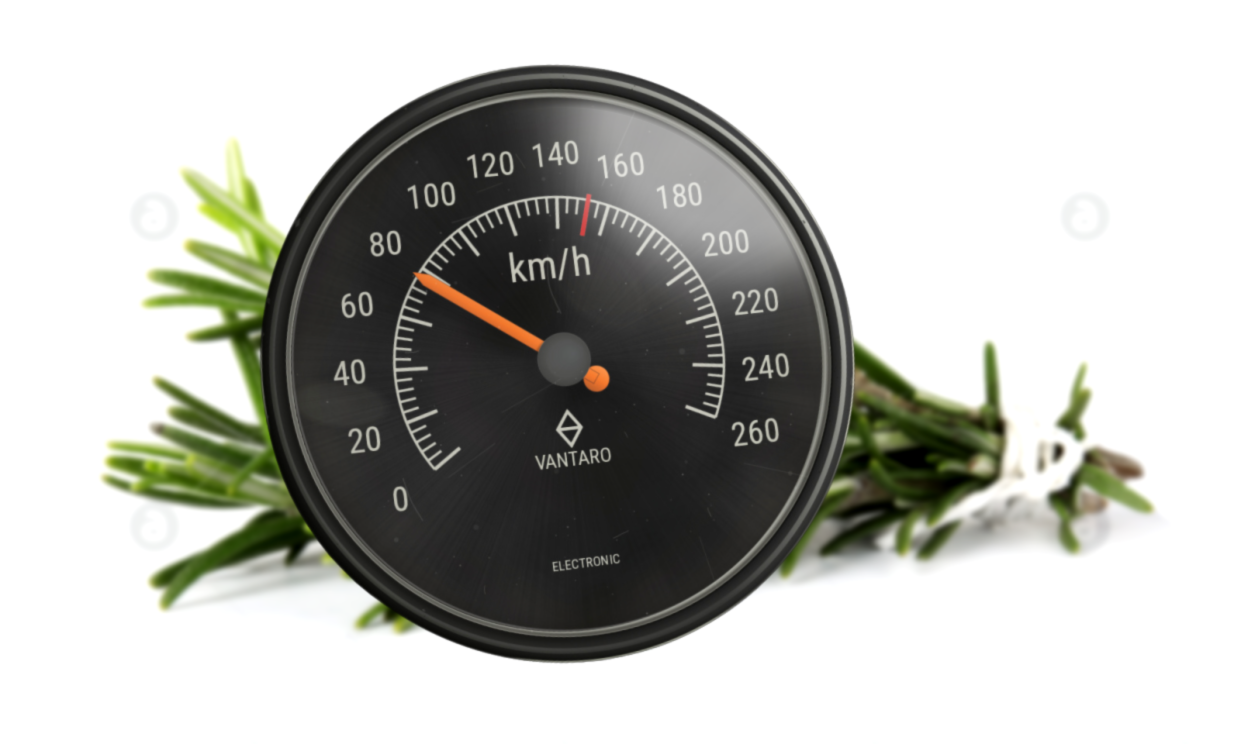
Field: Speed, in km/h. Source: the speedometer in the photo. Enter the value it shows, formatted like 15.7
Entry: 76
